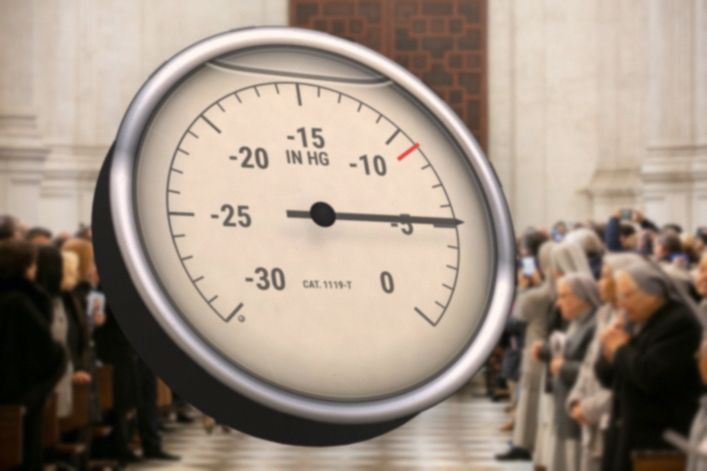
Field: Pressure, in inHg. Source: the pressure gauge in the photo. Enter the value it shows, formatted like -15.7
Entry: -5
